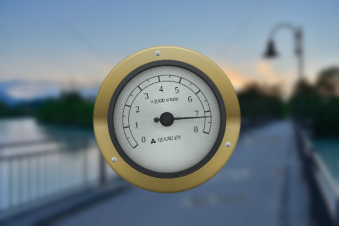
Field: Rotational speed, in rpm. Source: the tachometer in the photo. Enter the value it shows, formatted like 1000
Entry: 7250
